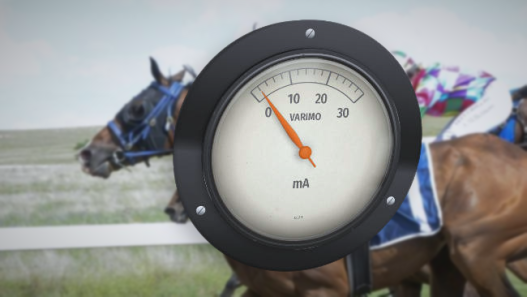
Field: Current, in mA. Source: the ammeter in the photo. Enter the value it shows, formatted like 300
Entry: 2
